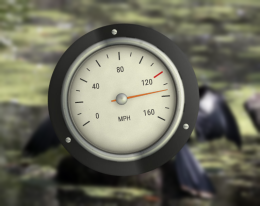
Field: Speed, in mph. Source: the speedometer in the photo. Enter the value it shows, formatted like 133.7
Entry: 135
